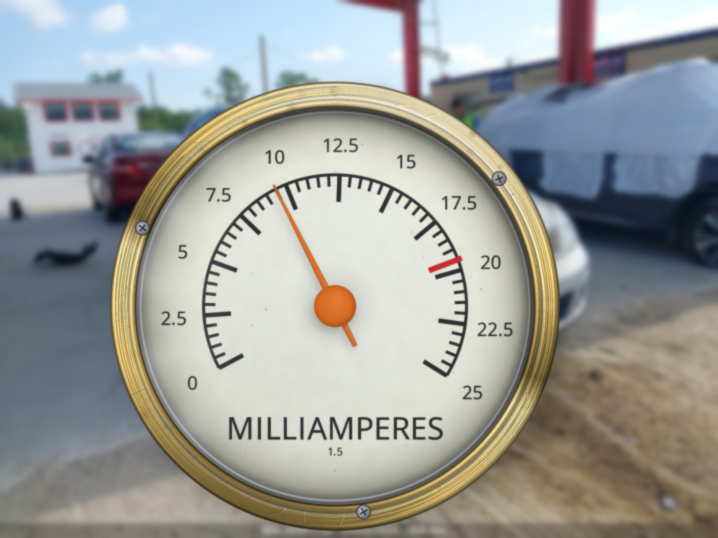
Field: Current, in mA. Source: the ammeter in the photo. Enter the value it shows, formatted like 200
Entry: 9.5
